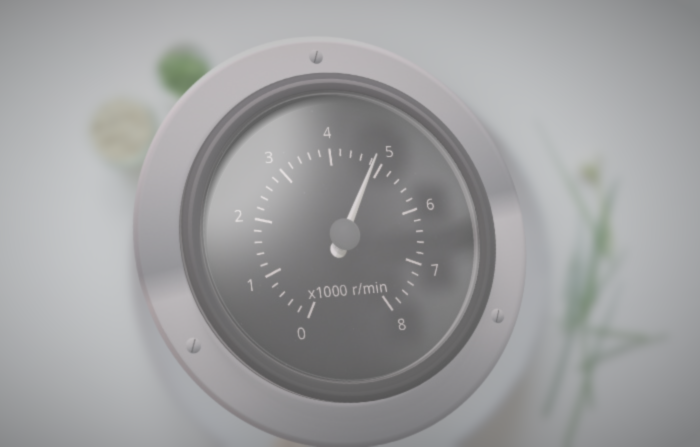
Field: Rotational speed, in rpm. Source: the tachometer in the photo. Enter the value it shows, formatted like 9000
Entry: 4800
